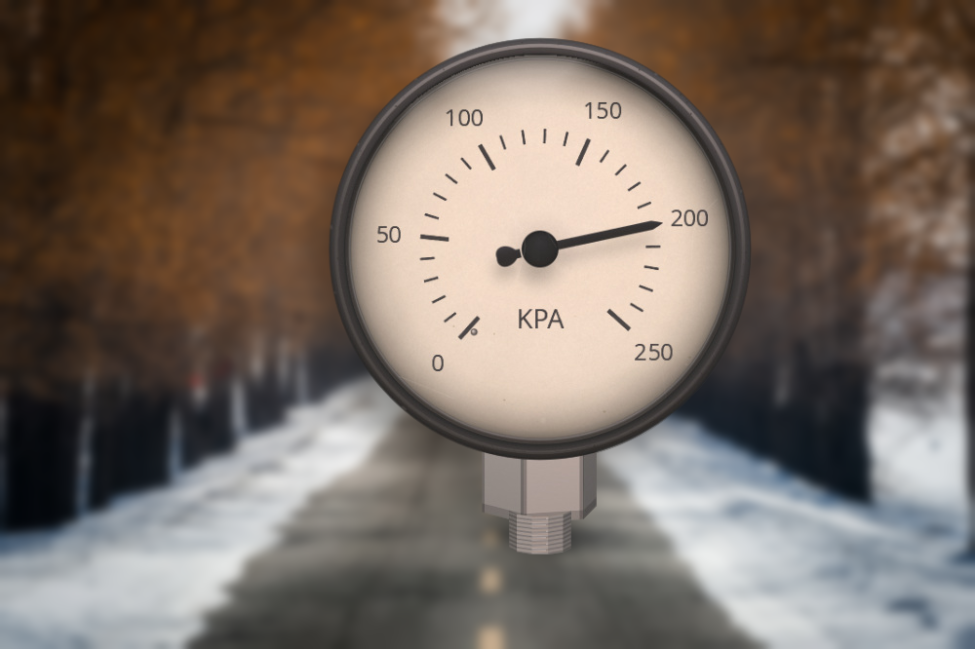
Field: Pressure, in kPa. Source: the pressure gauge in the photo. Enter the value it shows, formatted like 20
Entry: 200
